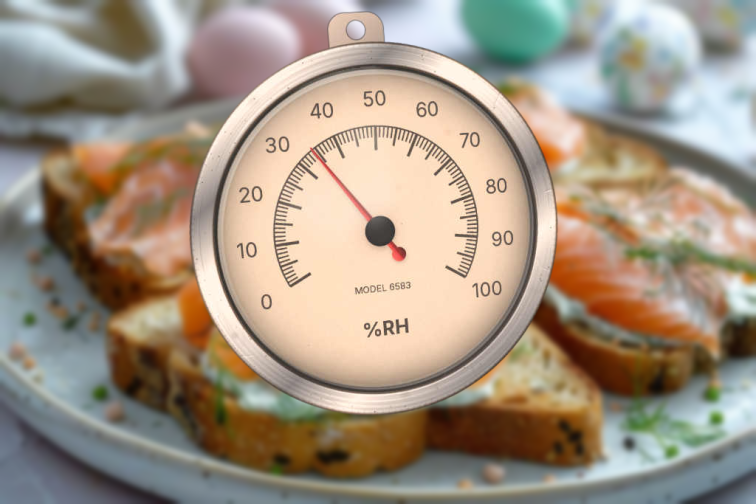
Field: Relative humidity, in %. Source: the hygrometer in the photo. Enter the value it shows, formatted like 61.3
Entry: 34
